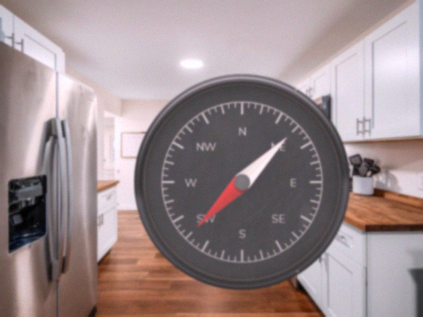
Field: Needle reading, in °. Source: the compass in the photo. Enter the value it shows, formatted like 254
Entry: 225
